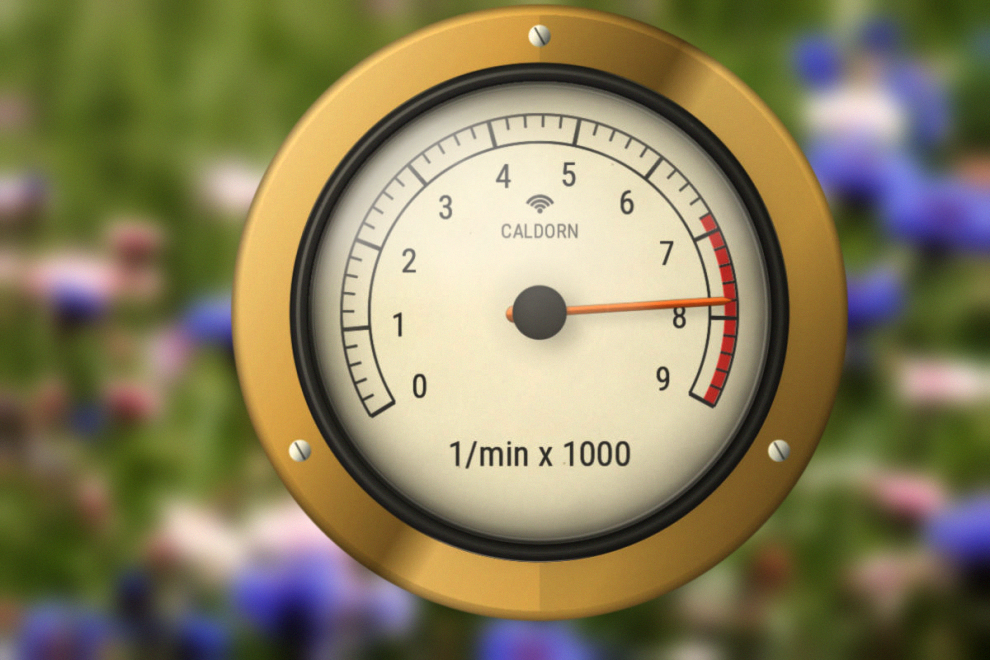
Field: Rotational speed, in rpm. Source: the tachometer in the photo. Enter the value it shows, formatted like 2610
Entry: 7800
